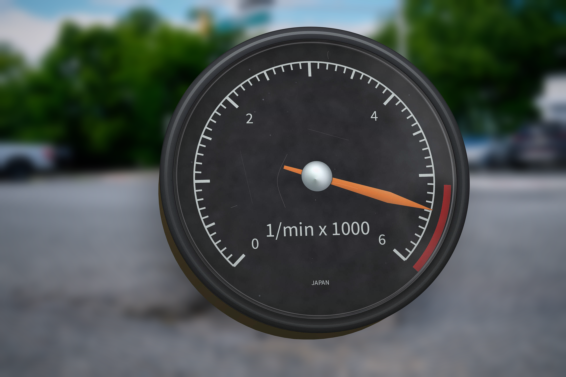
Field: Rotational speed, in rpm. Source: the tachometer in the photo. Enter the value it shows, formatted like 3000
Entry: 5400
